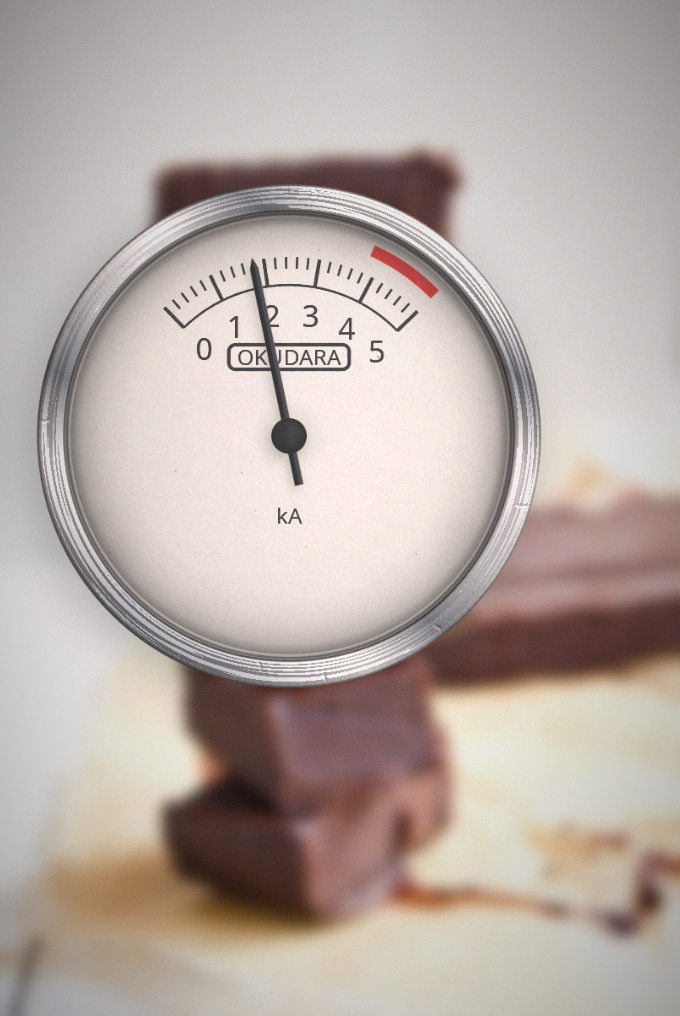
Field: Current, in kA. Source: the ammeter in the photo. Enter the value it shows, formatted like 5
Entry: 1.8
